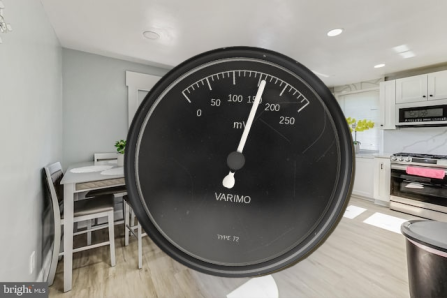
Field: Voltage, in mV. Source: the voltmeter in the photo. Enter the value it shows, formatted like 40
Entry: 160
